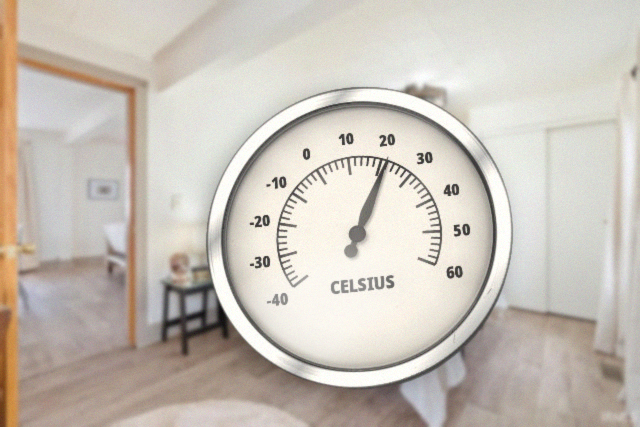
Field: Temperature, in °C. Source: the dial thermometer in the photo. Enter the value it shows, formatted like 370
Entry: 22
